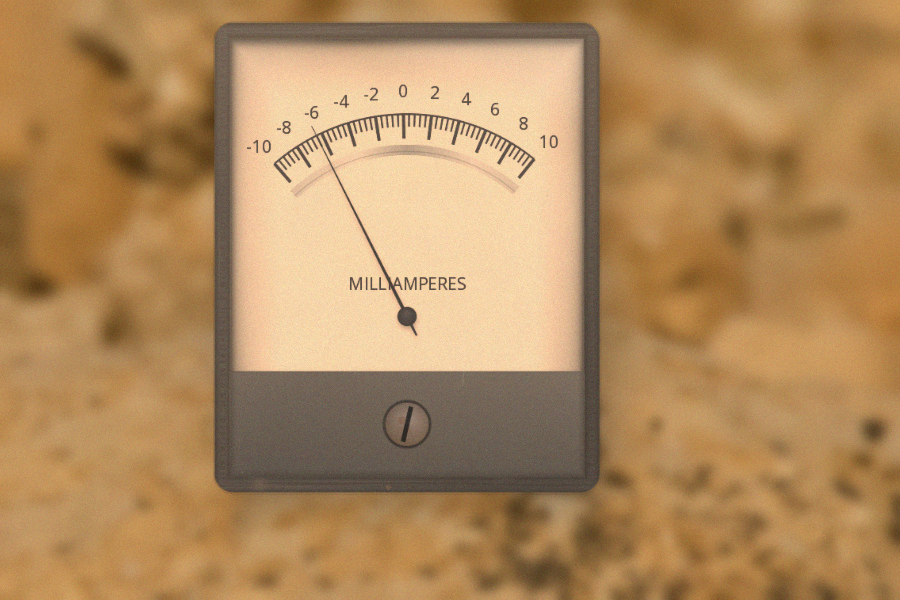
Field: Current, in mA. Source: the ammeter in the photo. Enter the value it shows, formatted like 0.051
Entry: -6.4
